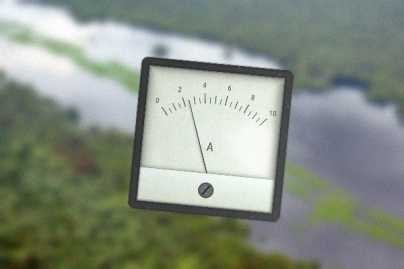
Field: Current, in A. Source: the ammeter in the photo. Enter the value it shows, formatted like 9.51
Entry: 2.5
